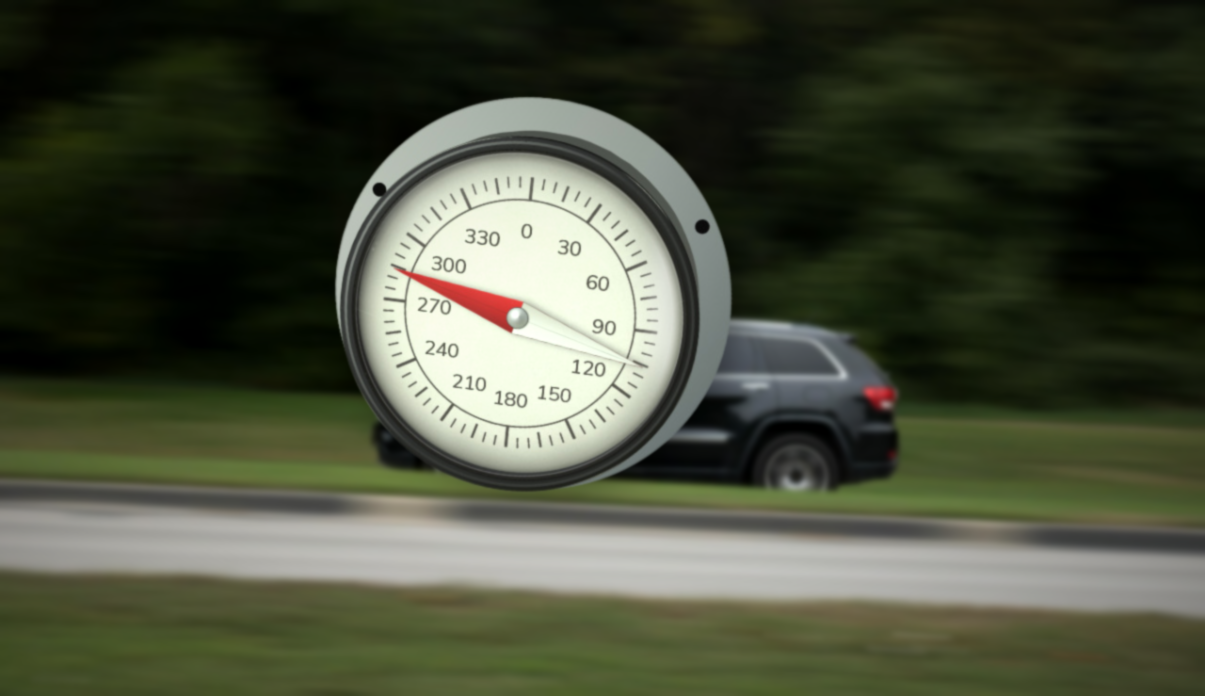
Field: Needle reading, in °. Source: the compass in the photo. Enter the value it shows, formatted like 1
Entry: 285
